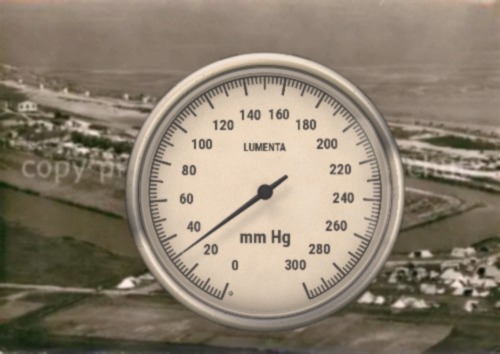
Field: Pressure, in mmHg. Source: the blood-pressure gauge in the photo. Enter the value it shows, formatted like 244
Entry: 30
